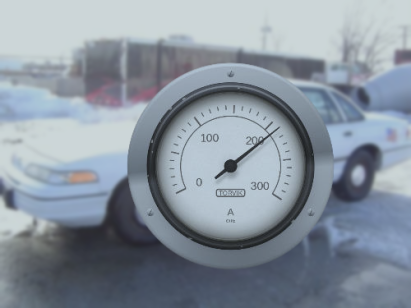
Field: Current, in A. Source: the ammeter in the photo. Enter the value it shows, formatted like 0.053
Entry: 210
